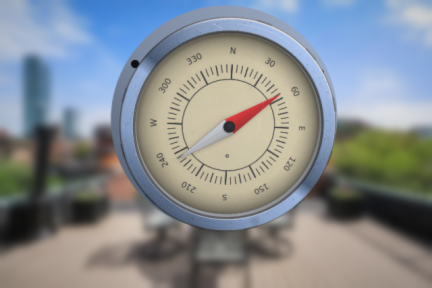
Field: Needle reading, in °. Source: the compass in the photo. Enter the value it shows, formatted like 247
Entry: 55
